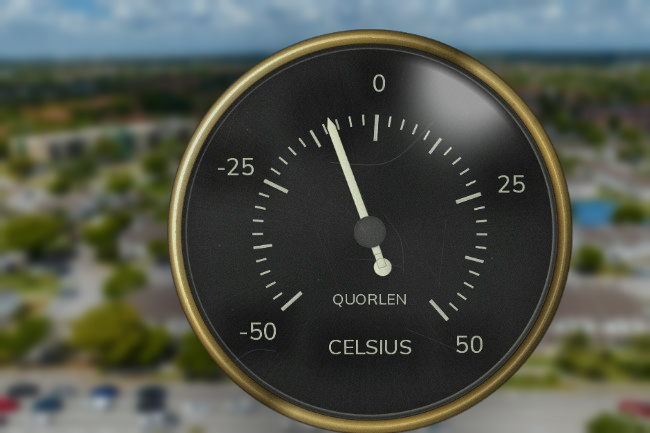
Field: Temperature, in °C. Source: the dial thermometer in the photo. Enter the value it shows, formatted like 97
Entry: -8.75
